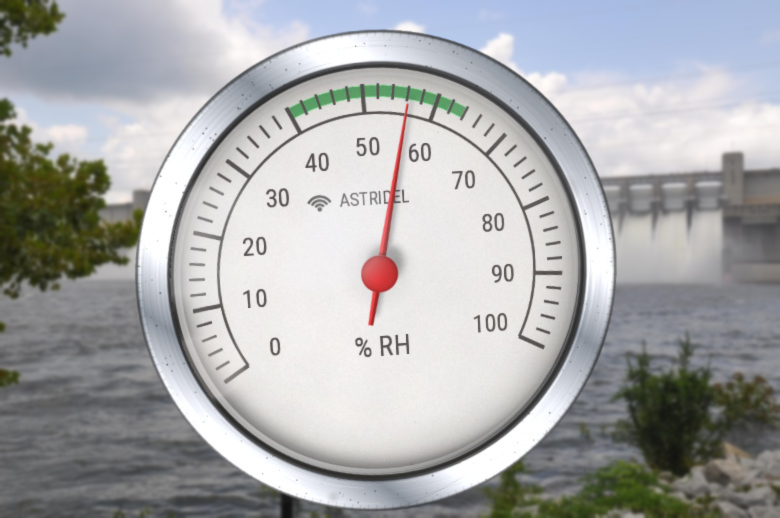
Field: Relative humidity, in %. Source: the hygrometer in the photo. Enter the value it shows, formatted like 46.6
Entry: 56
